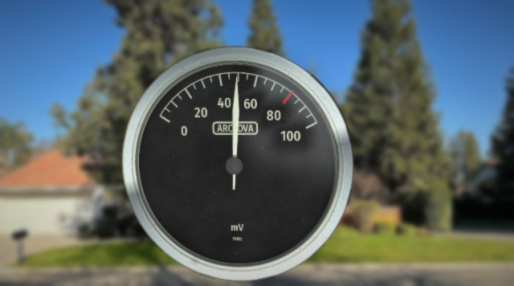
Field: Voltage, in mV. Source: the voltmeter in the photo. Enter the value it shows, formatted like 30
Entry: 50
